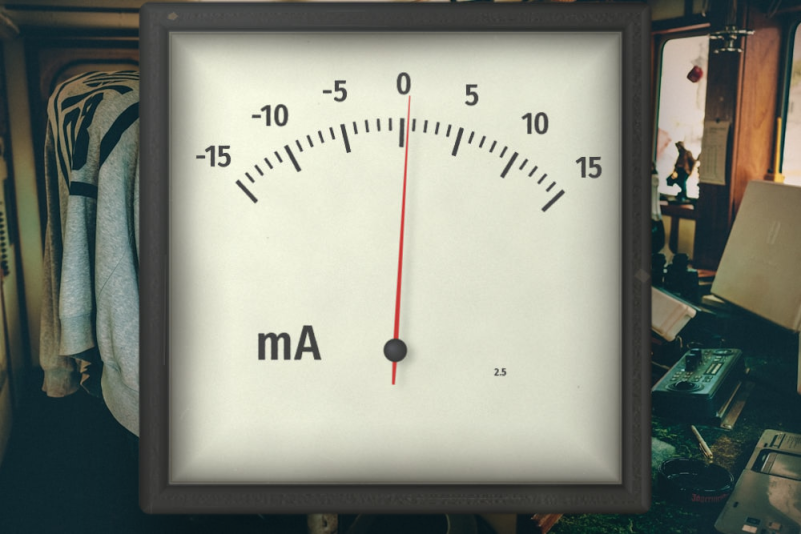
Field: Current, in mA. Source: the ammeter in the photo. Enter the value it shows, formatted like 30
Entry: 0.5
